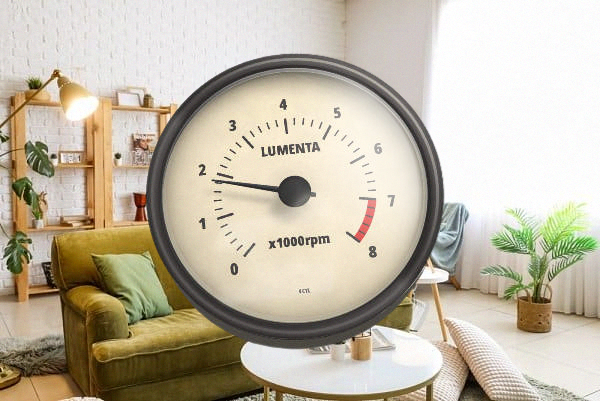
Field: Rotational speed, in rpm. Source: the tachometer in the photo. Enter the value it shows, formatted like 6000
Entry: 1800
